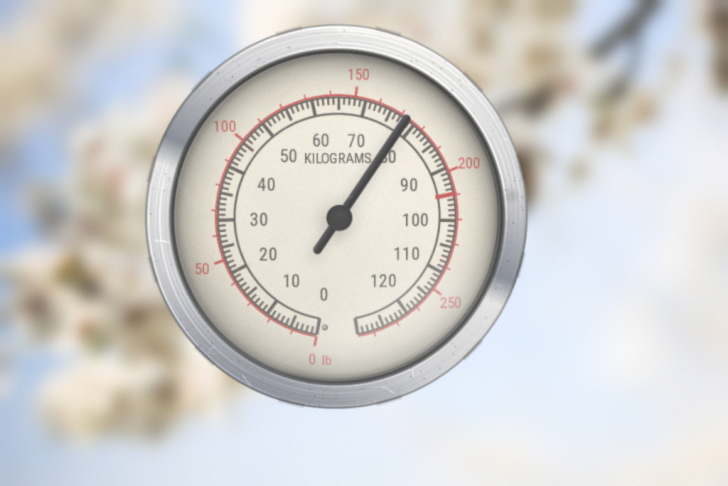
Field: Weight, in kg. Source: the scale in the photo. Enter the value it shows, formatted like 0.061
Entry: 78
